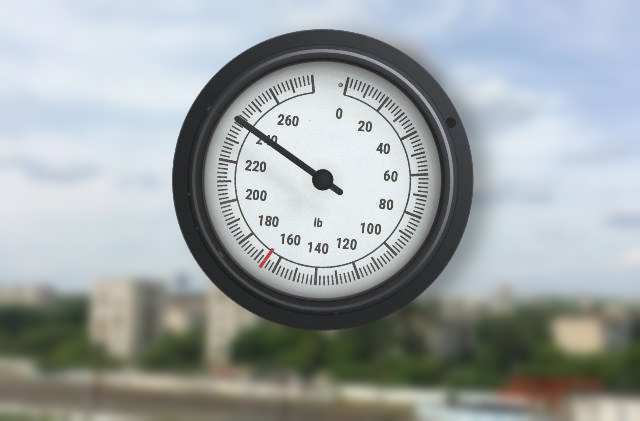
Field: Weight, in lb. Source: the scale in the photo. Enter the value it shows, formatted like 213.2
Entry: 240
